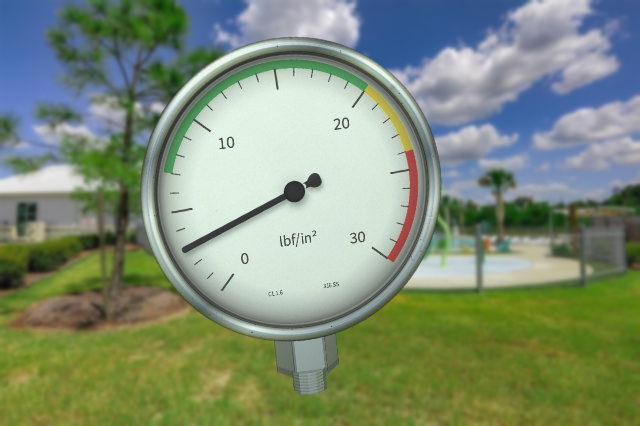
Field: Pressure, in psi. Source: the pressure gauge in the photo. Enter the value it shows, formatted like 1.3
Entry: 3
